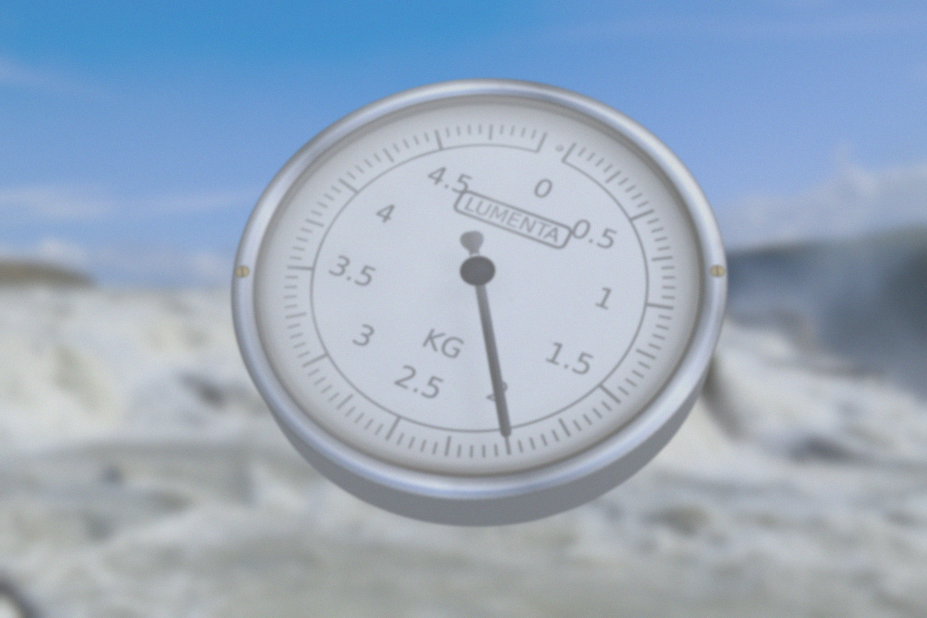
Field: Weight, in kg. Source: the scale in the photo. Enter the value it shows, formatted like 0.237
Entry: 2
